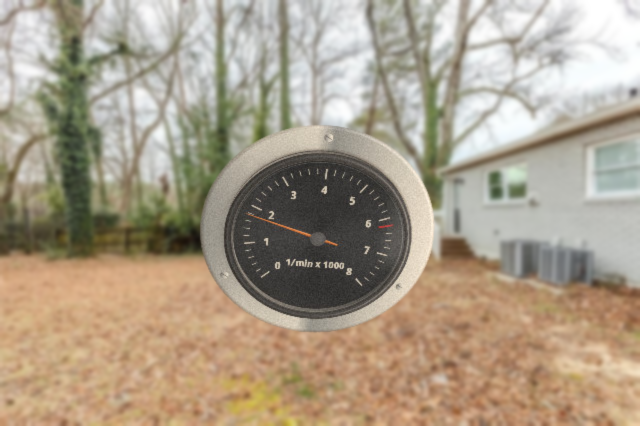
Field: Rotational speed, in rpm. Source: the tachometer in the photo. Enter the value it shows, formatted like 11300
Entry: 1800
